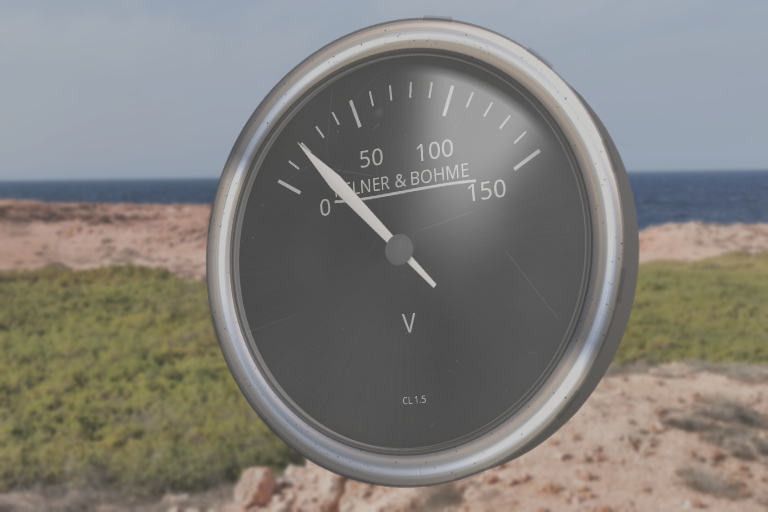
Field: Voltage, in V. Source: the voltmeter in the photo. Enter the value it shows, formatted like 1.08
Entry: 20
